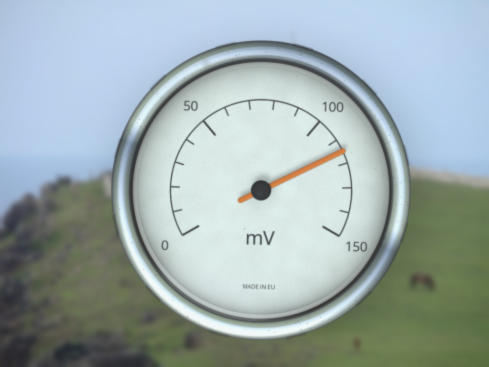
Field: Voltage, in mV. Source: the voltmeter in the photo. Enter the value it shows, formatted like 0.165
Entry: 115
